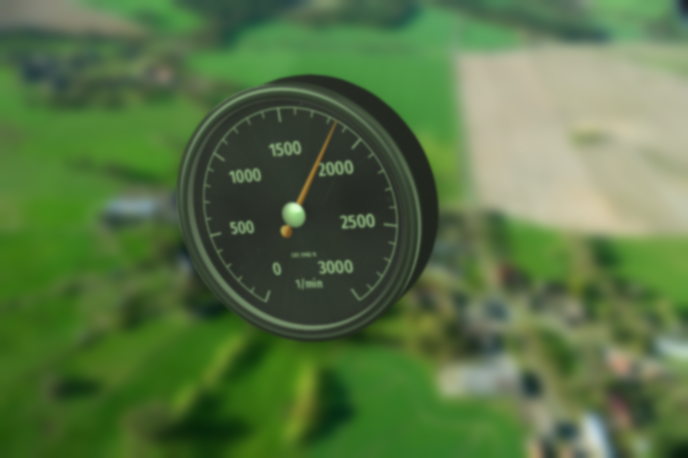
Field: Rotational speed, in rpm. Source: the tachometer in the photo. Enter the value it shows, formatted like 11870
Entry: 1850
